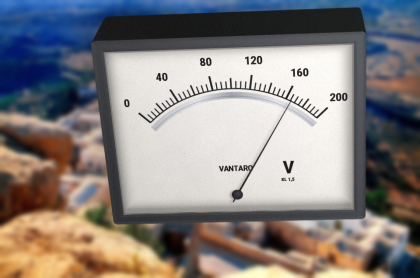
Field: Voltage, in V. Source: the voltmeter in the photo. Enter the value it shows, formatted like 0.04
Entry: 165
